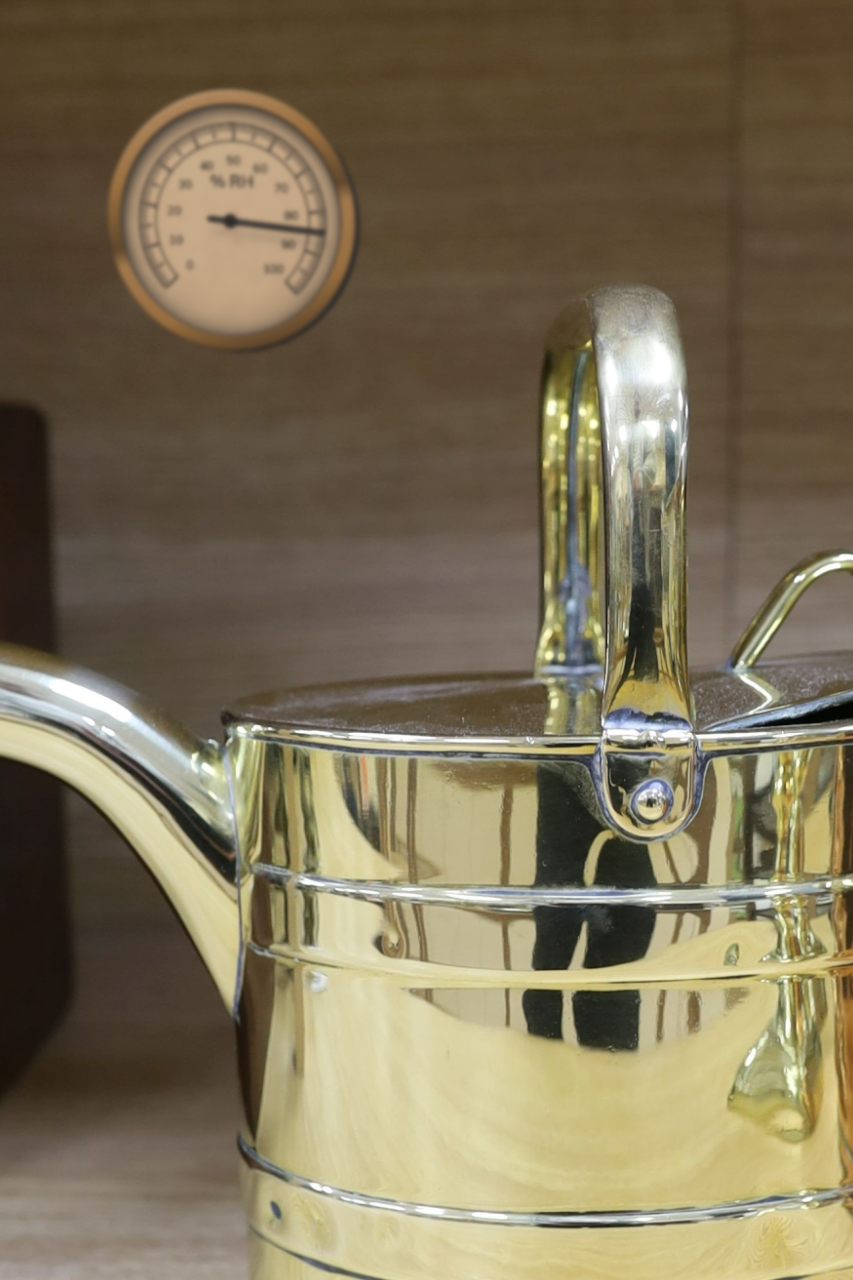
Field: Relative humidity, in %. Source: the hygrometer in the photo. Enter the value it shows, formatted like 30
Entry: 85
